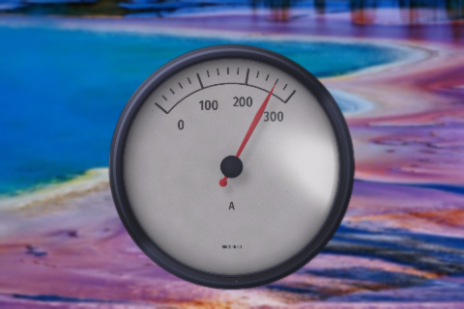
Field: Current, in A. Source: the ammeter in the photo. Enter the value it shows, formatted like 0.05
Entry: 260
